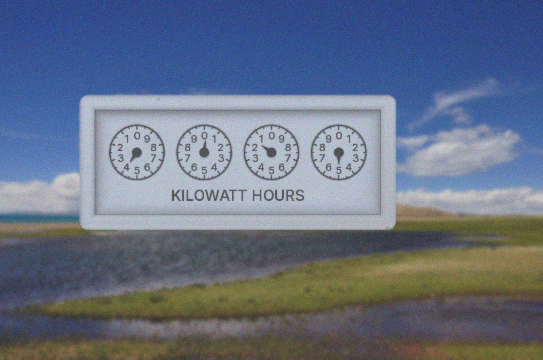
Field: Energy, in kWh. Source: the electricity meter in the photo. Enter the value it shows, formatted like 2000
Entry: 4015
